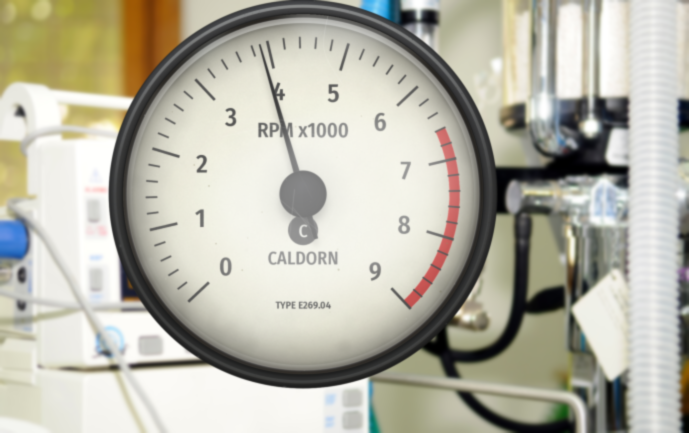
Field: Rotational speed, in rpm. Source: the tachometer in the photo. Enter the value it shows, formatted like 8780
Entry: 3900
